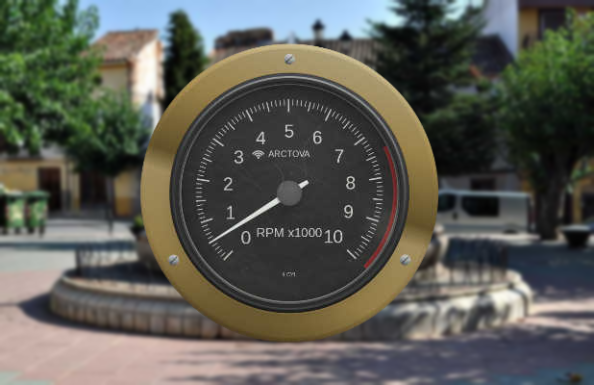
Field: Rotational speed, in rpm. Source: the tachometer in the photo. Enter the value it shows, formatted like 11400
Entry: 500
